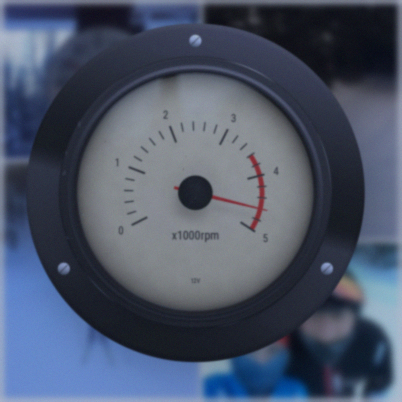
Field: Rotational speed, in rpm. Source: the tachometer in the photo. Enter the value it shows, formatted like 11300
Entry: 4600
